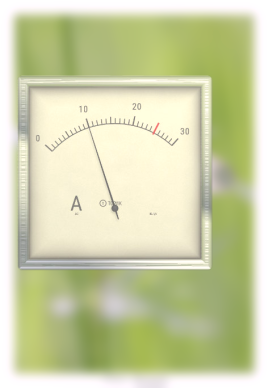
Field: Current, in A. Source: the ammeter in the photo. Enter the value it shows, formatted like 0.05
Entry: 10
